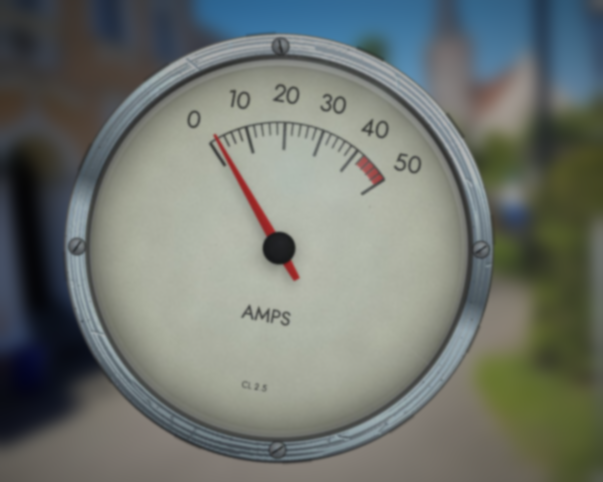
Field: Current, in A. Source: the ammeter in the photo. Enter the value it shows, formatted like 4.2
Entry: 2
